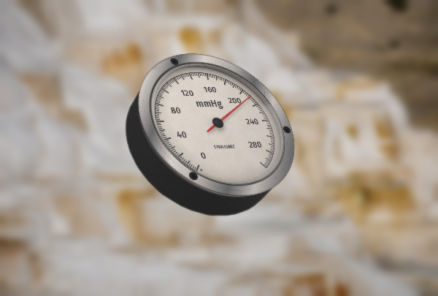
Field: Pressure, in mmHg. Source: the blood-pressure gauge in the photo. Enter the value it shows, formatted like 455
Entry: 210
